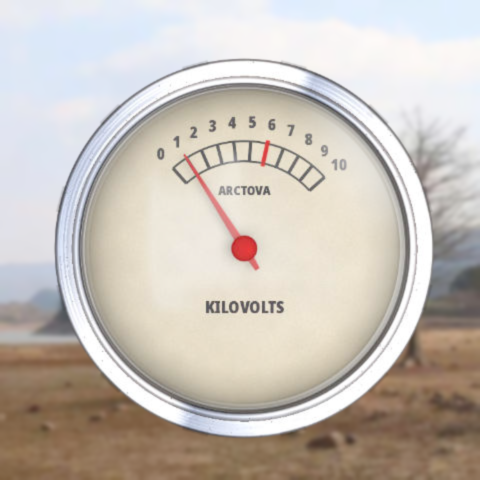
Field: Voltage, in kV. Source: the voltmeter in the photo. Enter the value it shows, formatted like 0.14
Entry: 1
